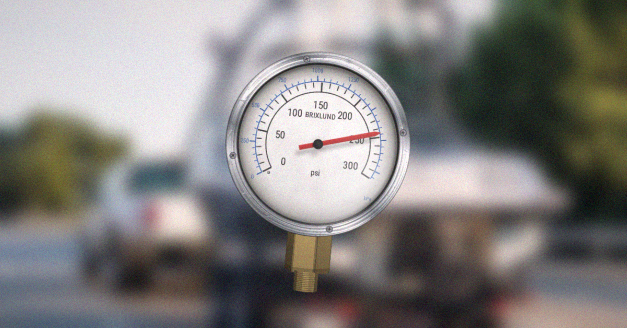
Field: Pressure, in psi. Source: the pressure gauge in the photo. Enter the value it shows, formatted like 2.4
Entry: 245
